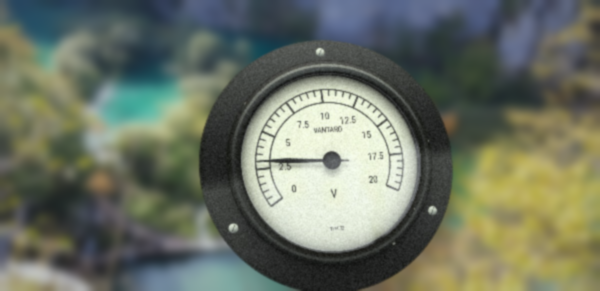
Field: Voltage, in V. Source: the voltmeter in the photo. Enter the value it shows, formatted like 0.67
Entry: 3
